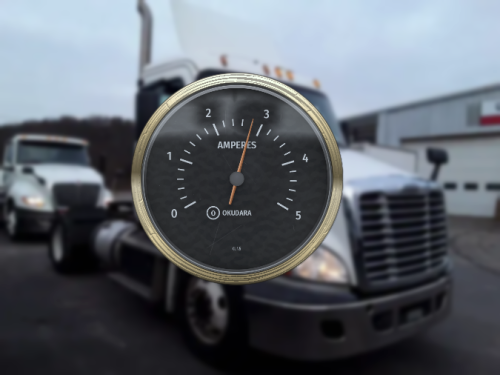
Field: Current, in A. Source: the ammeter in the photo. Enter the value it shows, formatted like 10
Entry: 2.8
